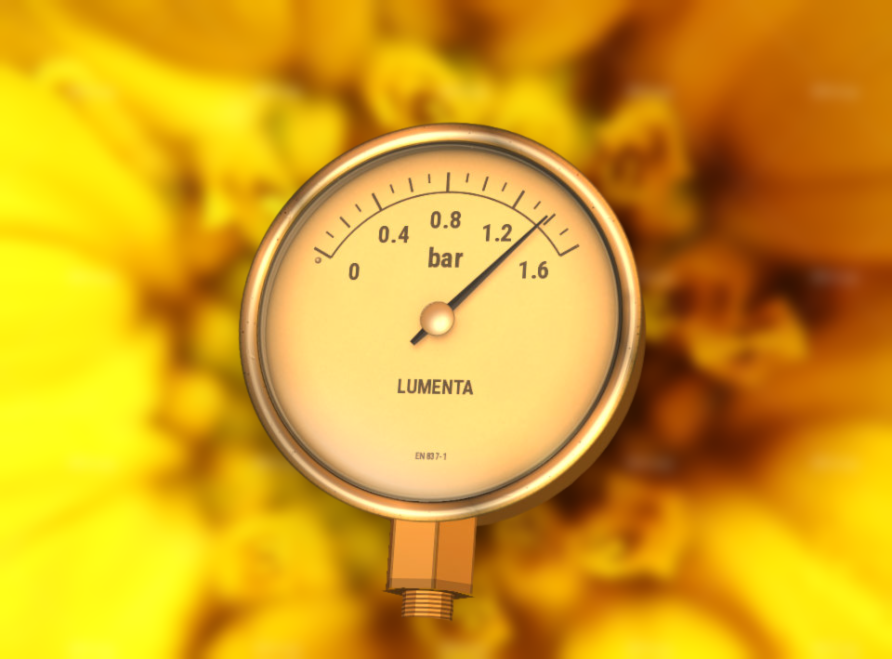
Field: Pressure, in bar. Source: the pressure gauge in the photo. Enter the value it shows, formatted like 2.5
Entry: 1.4
